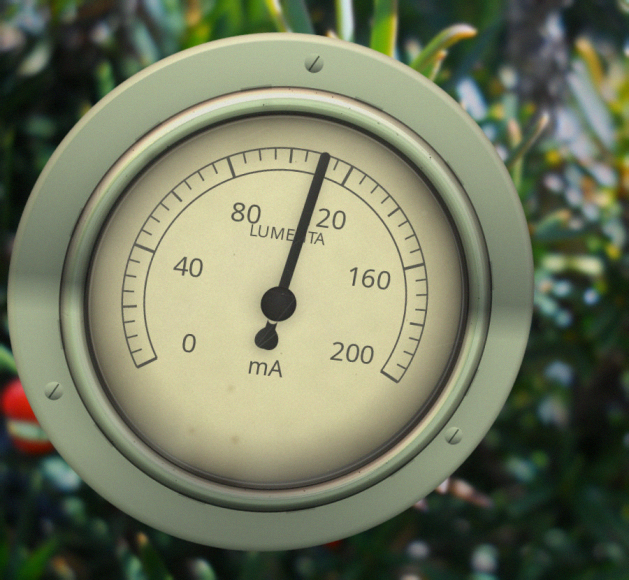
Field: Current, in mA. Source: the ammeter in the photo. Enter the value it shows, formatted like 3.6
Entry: 110
